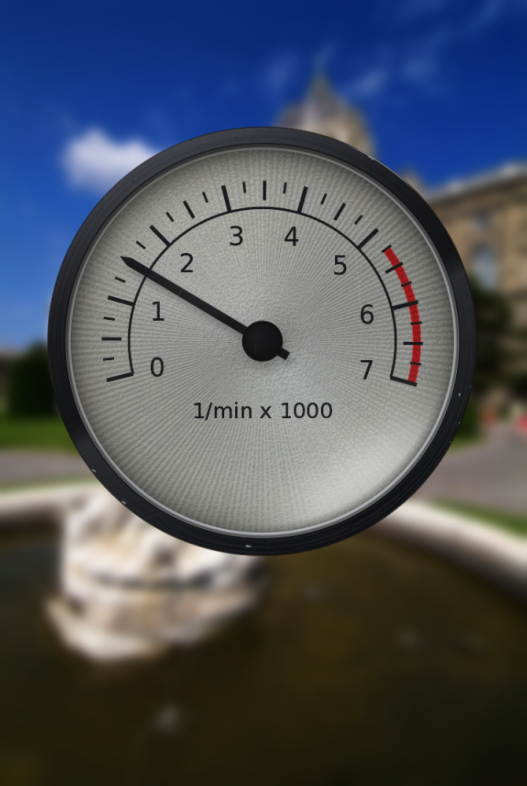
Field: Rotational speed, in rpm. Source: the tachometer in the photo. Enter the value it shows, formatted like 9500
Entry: 1500
